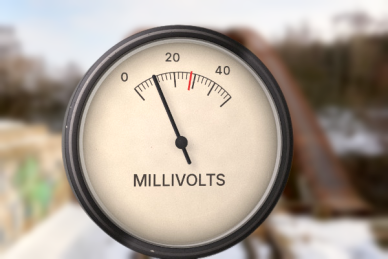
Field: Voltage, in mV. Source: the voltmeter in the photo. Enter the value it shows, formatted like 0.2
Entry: 10
